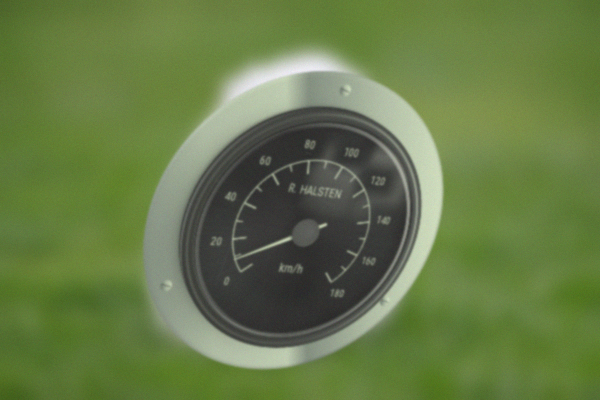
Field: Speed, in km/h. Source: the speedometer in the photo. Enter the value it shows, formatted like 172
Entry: 10
